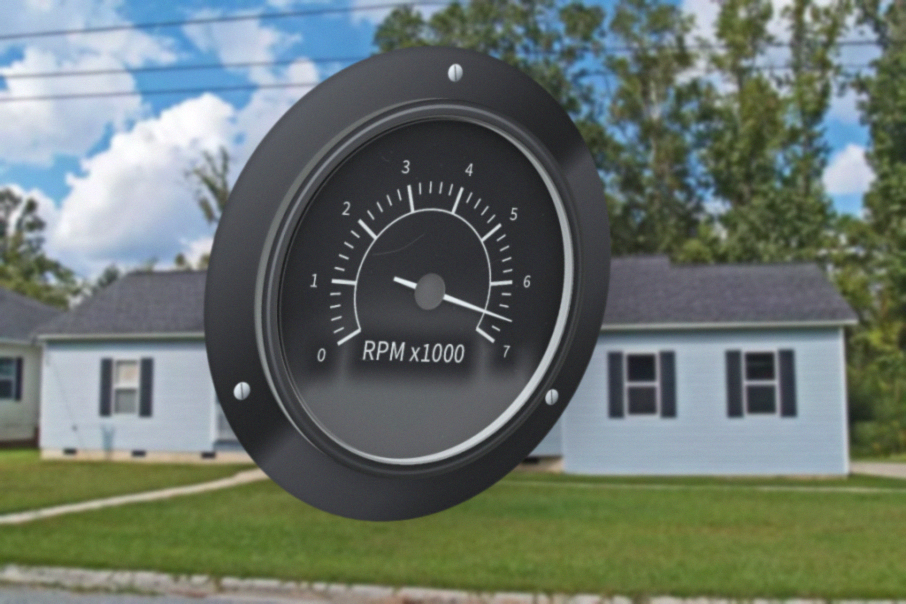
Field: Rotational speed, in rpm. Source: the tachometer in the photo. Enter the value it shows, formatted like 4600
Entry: 6600
